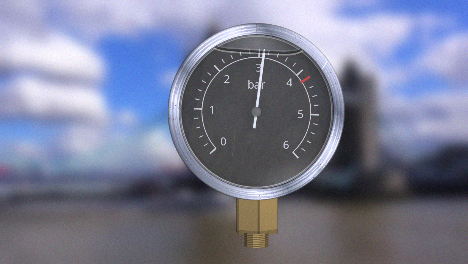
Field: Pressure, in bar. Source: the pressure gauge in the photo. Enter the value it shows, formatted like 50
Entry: 3.1
